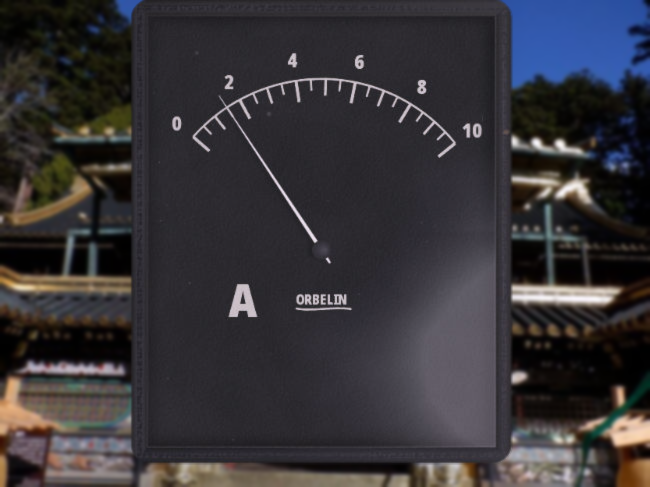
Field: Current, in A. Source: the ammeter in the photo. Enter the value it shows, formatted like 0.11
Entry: 1.5
